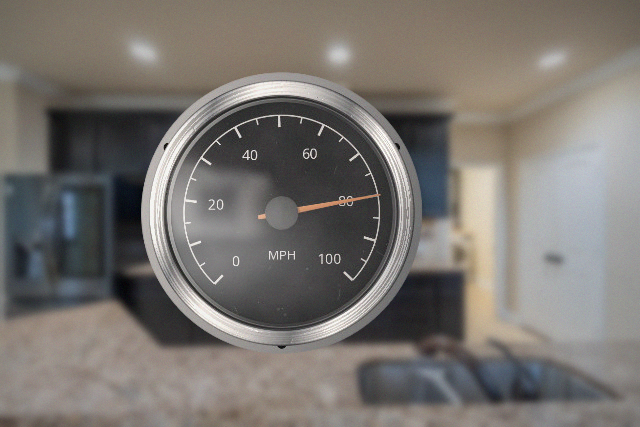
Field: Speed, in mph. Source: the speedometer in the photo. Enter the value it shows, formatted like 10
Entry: 80
